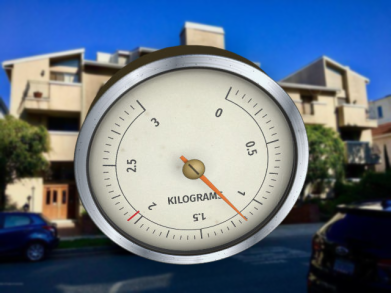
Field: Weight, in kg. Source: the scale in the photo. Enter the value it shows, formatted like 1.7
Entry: 1.15
